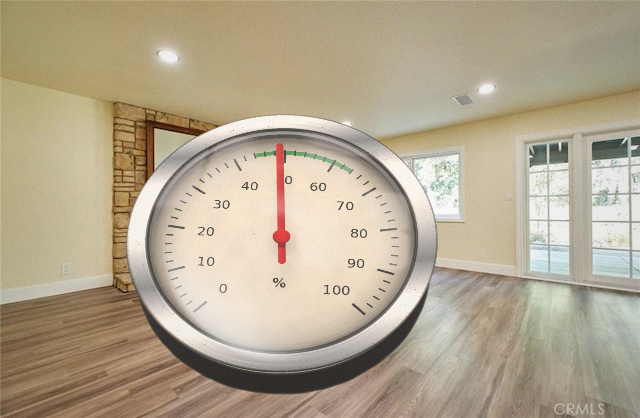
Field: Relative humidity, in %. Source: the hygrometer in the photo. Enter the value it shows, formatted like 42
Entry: 49
